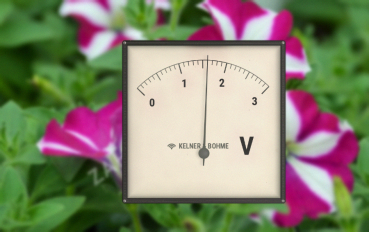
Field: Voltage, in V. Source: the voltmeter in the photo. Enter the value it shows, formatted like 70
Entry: 1.6
